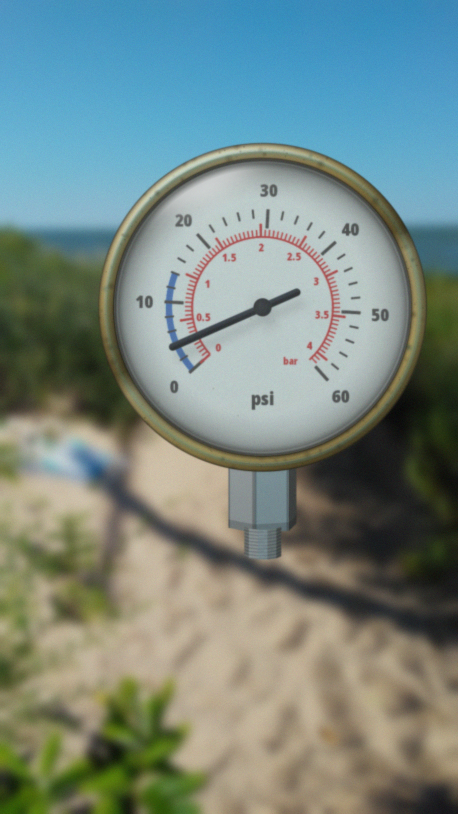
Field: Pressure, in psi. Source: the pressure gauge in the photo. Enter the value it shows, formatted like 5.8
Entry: 4
